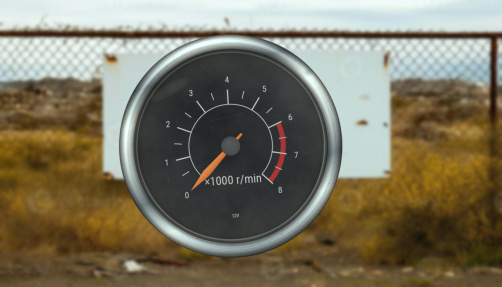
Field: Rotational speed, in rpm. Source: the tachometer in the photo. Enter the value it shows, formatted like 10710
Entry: 0
